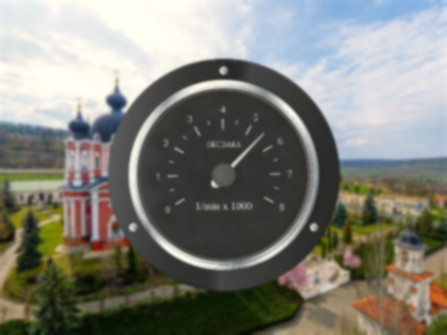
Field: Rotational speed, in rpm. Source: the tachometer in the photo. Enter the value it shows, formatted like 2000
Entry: 5500
